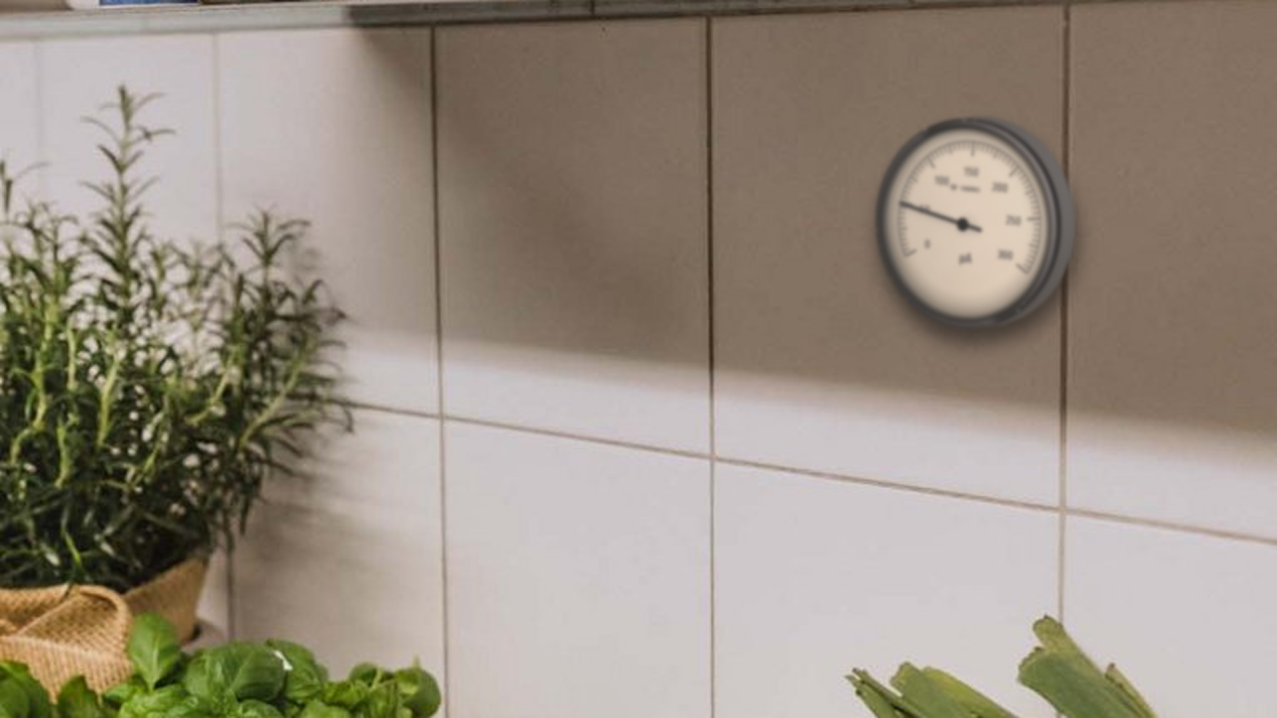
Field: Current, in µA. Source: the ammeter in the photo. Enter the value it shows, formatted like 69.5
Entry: 50
